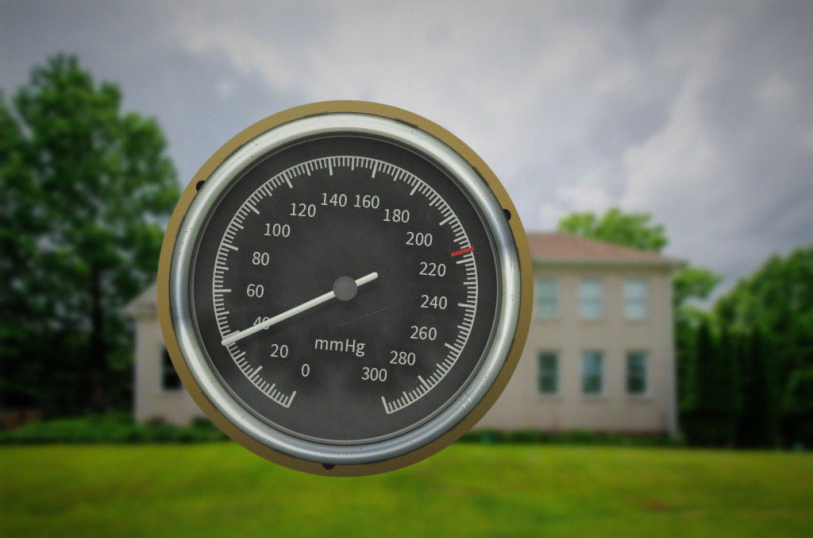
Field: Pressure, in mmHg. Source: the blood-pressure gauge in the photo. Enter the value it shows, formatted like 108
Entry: 38
